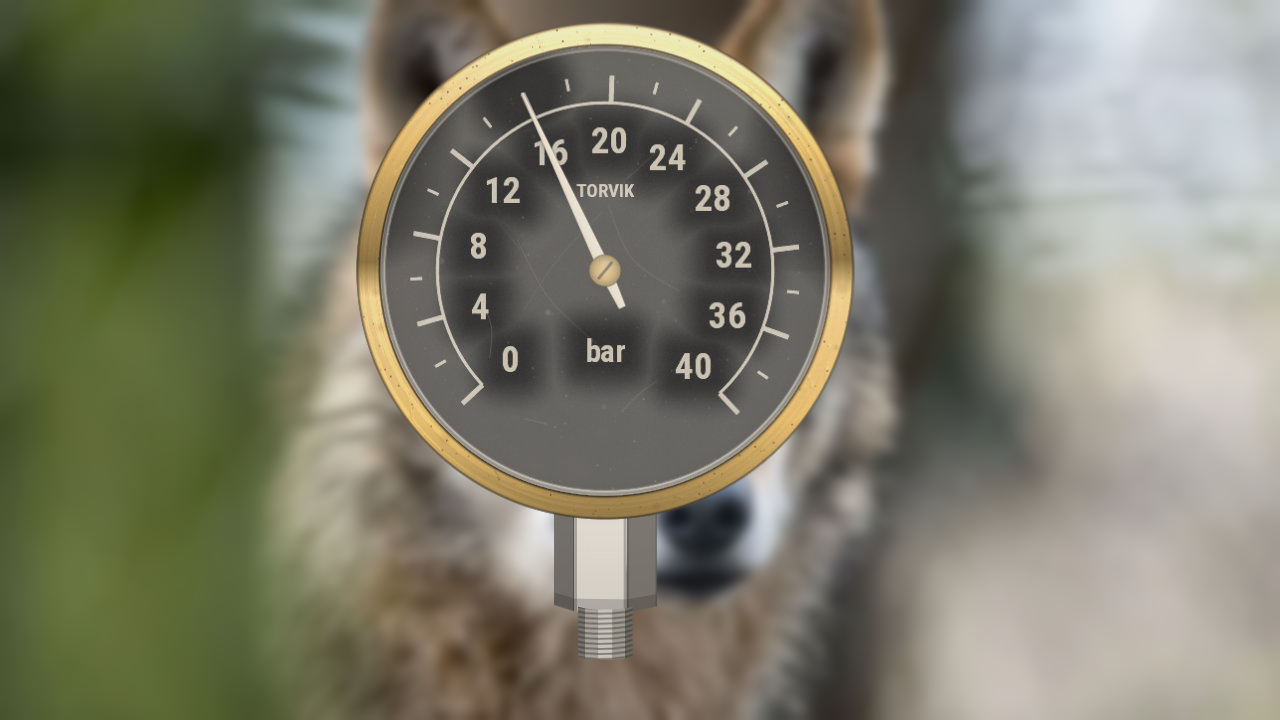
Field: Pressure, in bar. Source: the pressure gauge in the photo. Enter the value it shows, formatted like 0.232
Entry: 16
